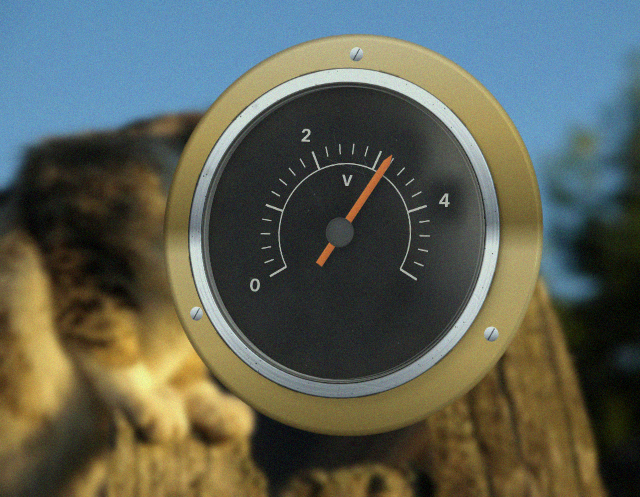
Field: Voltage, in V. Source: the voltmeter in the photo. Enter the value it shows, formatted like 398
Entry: 3.2
